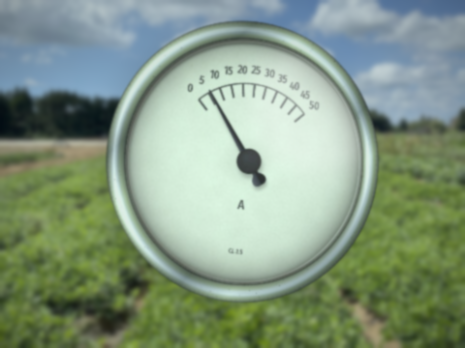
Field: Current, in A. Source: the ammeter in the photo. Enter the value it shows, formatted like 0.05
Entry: 5
